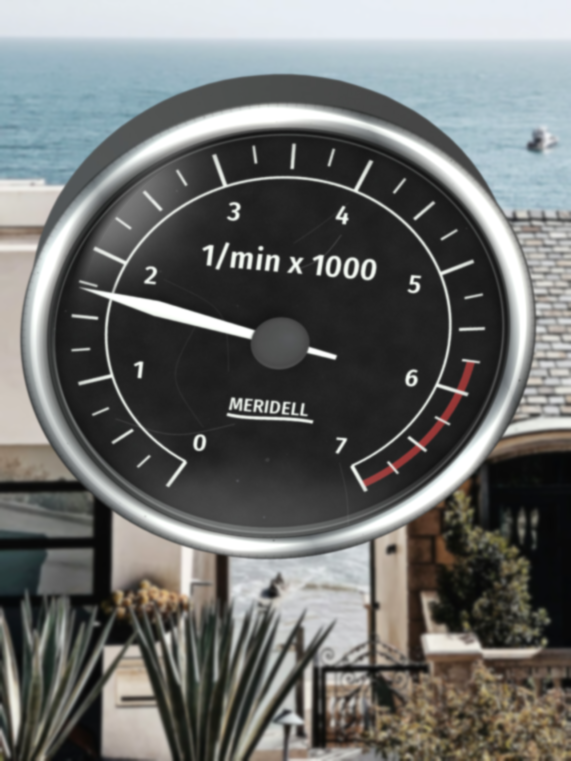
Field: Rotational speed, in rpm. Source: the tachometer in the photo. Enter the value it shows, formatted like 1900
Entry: 1750
